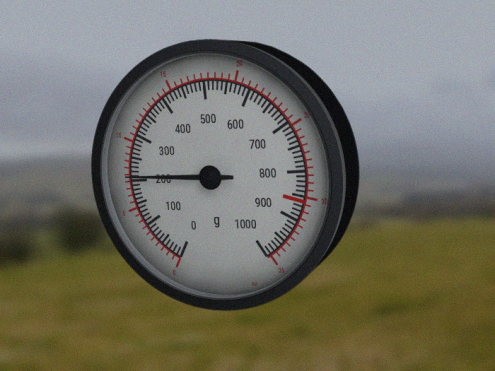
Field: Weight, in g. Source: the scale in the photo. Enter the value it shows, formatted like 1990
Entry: 210
